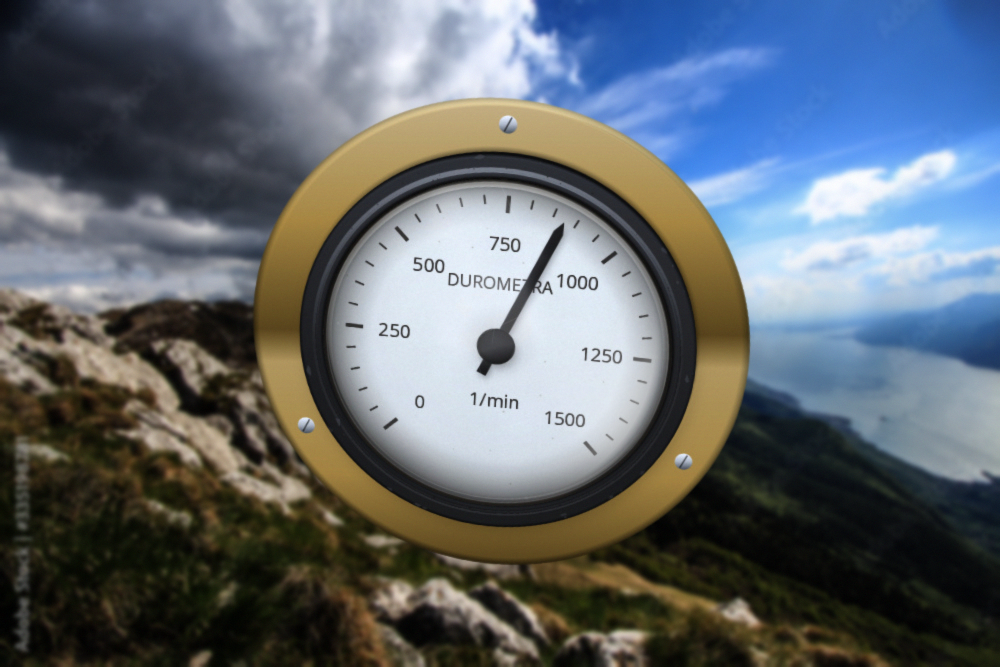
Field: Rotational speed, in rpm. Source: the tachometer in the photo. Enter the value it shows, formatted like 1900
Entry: 875
